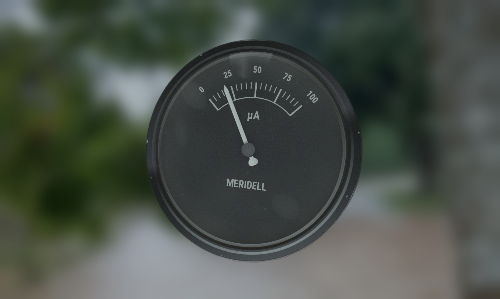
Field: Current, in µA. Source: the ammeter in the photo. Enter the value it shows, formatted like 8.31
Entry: 20
